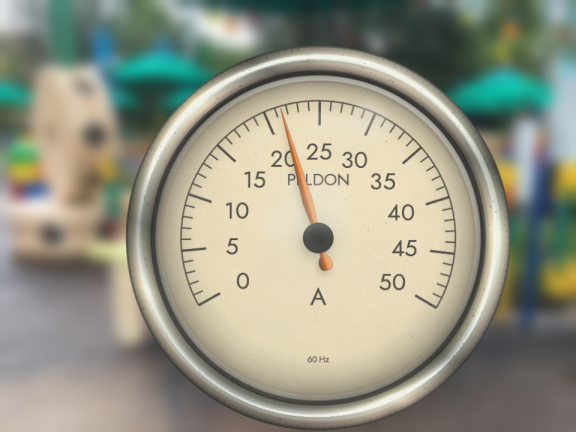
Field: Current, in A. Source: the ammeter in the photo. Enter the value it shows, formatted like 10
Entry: 21.5
